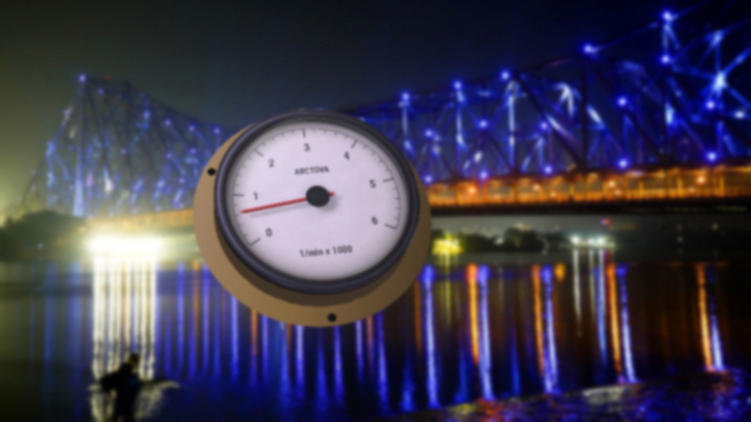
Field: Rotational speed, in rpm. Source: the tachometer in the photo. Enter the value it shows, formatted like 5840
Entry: 600
